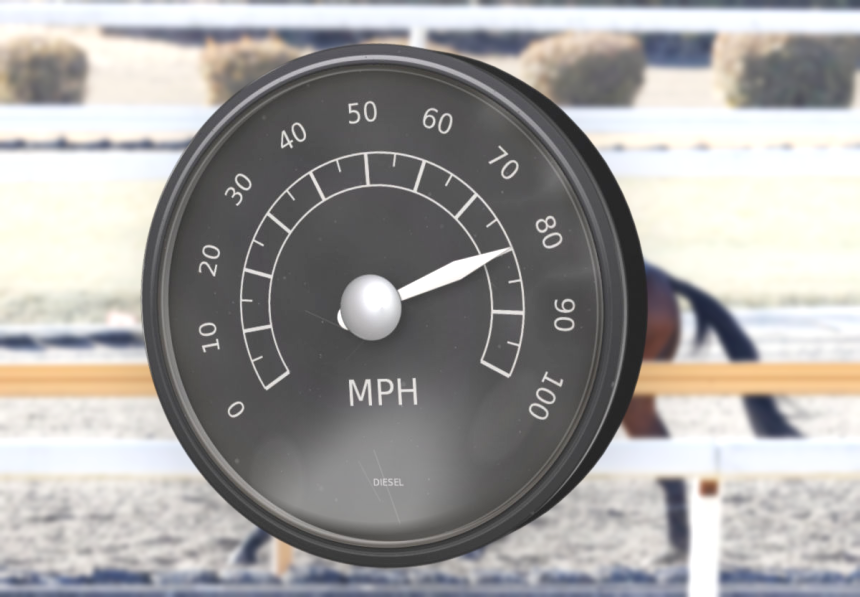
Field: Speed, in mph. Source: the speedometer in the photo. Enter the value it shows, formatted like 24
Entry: 80
